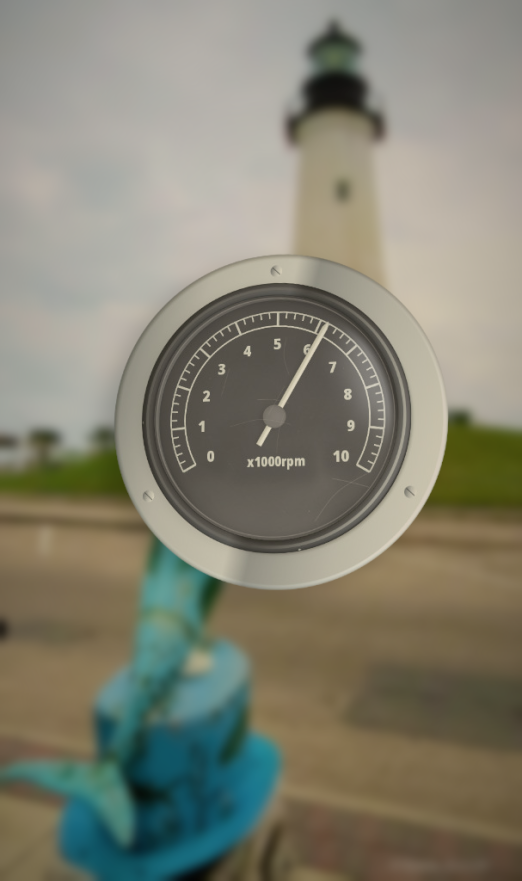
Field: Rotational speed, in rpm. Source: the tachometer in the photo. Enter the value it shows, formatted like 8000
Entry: 6200
